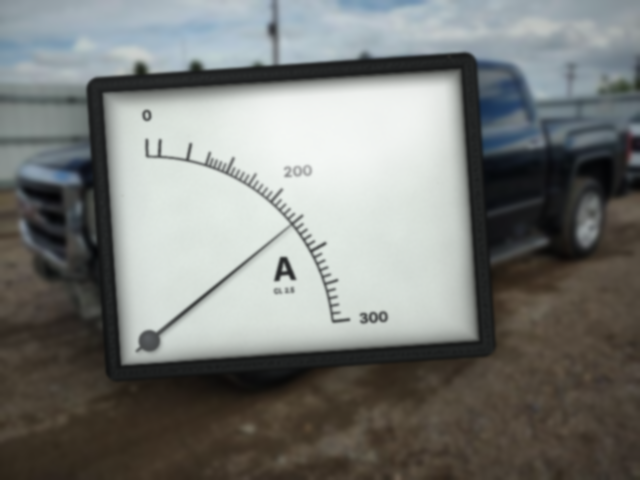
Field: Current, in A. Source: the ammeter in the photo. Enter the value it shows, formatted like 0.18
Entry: 225
